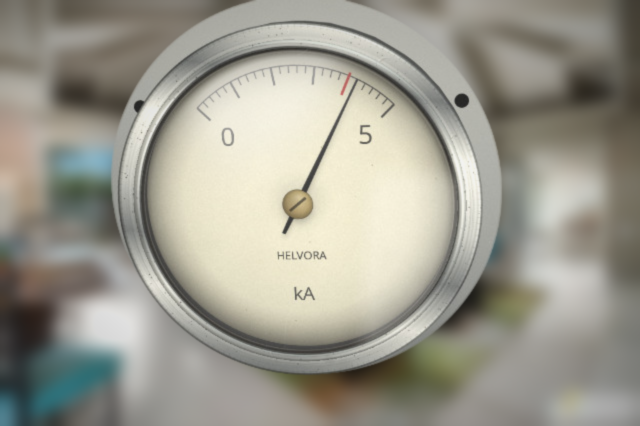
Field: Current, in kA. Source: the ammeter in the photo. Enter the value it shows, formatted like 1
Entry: 4
